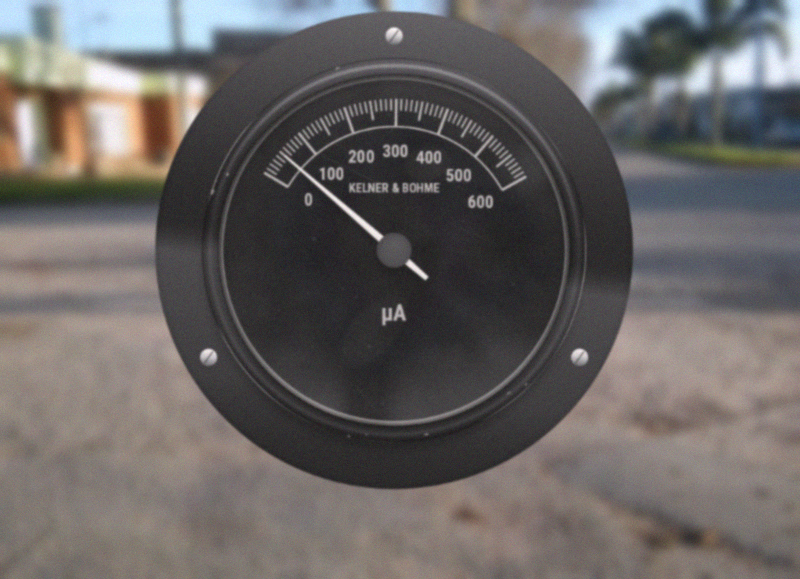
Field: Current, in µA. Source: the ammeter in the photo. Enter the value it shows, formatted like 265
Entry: 50
